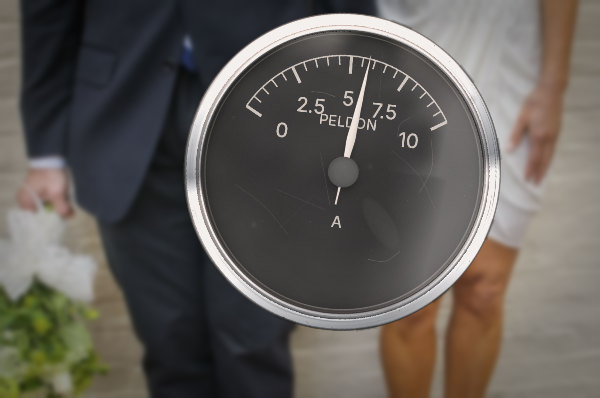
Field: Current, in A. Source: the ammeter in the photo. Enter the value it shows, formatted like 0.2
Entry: 5.75
